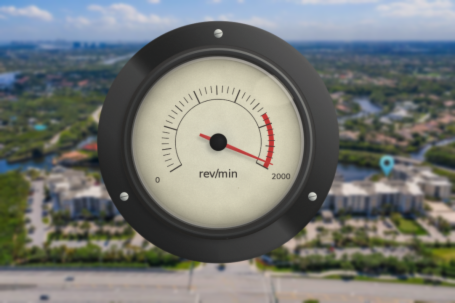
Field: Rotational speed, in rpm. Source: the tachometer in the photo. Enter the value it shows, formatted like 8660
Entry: 1950
